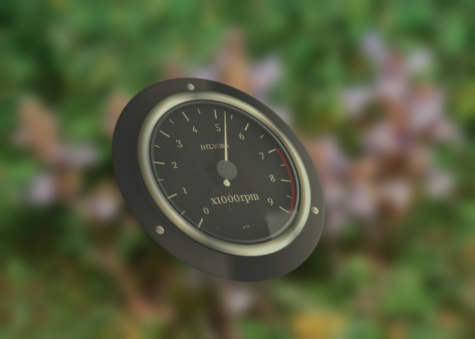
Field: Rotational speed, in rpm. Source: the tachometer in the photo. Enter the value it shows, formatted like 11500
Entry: 5250
